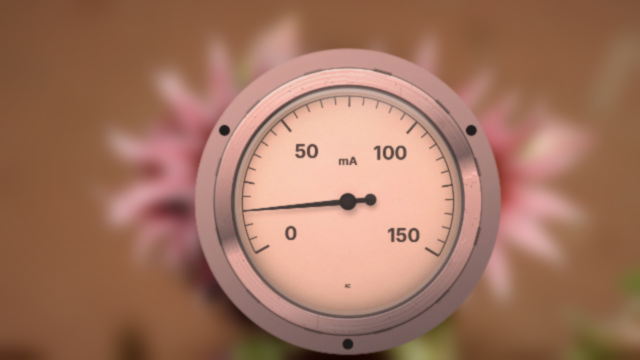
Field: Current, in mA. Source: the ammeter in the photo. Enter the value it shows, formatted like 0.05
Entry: 15
